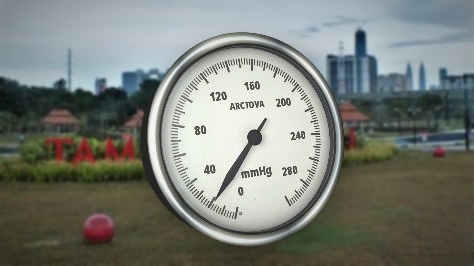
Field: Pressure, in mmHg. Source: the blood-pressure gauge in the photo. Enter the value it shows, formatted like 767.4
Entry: 20
